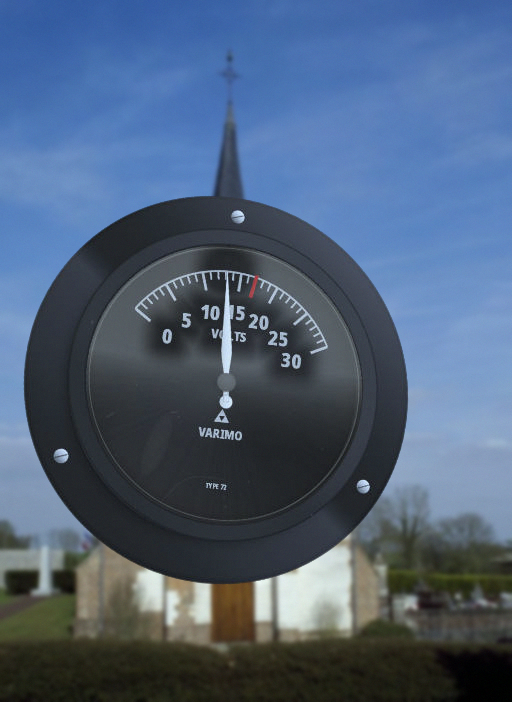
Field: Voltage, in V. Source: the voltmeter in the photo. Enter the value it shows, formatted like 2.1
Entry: 13
